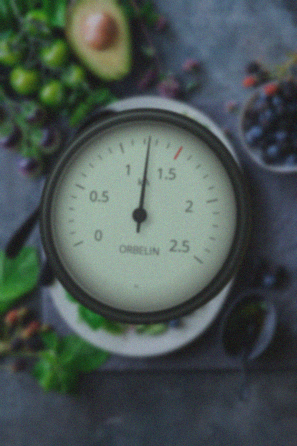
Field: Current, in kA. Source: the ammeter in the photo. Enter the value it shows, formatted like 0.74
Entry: 1.25
